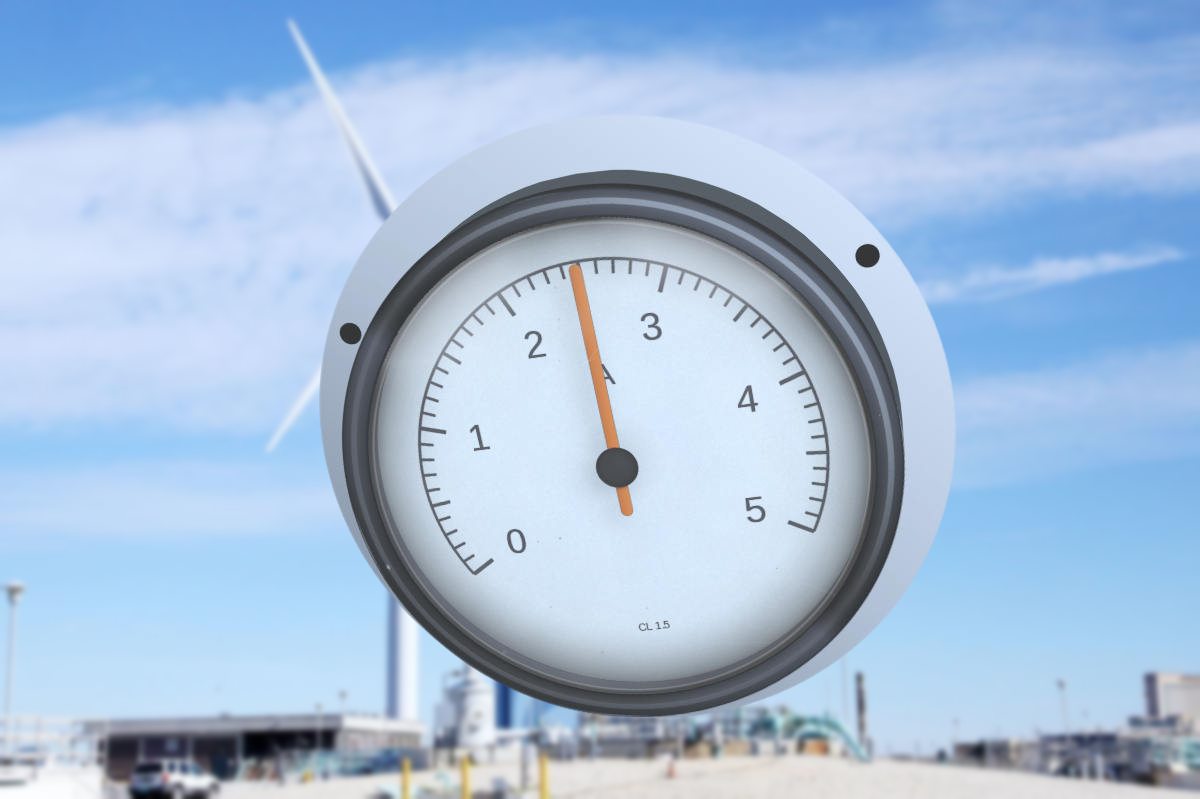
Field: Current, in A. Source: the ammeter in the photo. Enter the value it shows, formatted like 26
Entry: 2.5
